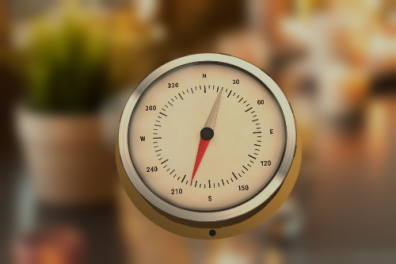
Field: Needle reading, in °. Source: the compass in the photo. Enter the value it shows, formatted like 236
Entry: 200
